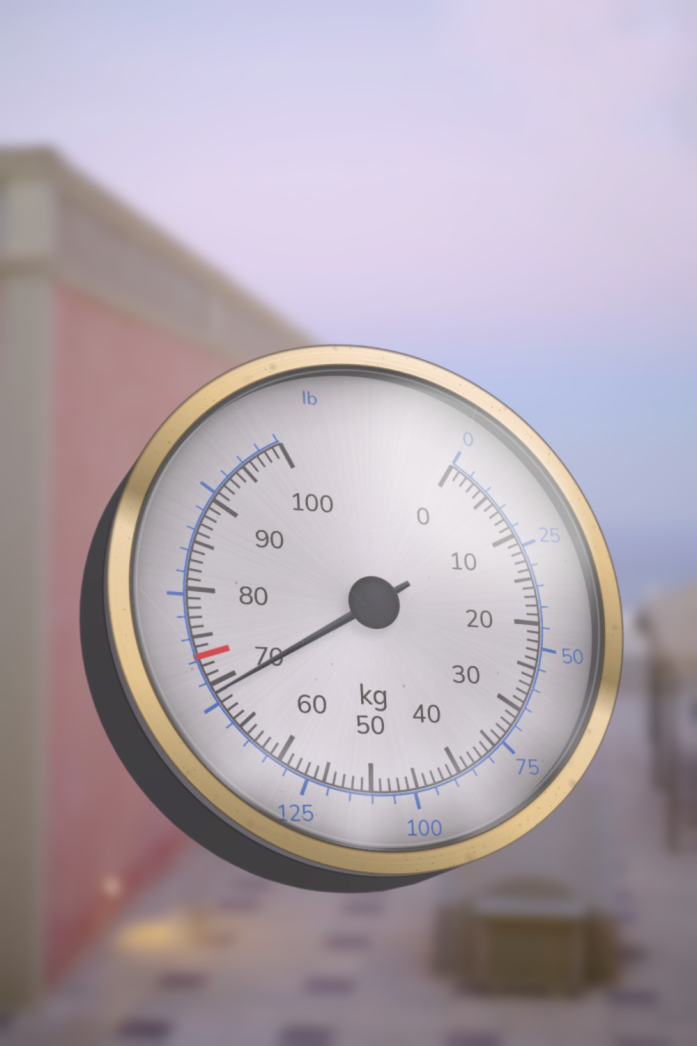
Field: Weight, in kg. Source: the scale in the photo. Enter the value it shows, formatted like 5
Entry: 69
